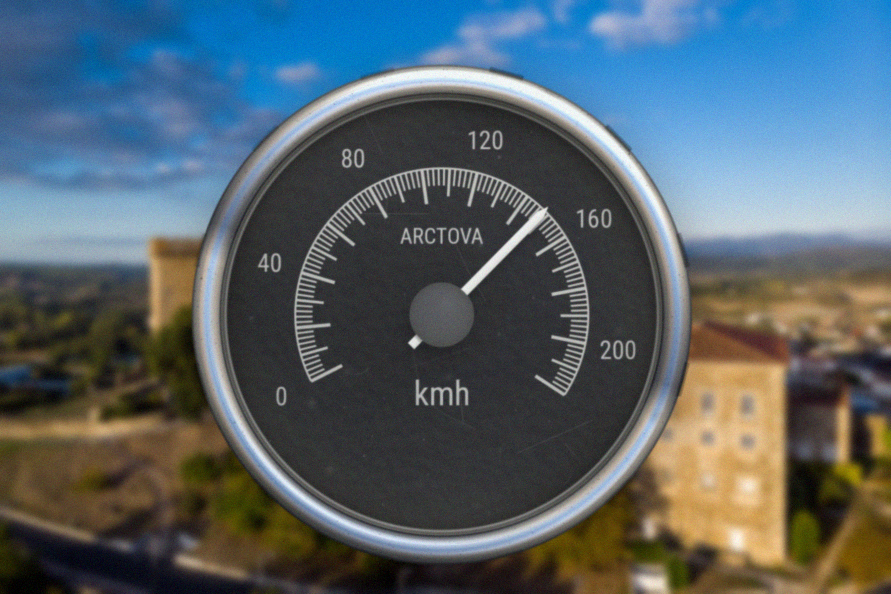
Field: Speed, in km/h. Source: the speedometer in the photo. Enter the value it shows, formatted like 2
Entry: 148
